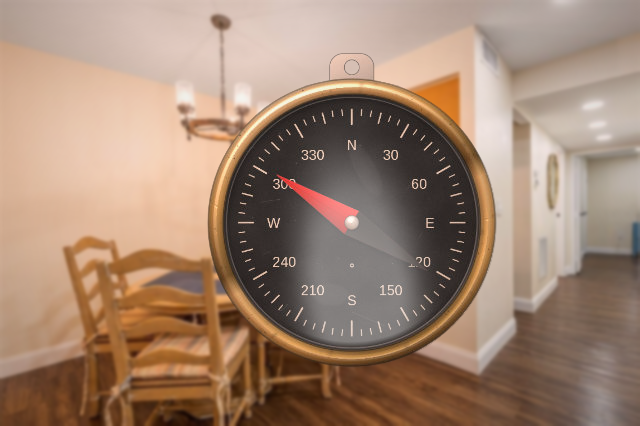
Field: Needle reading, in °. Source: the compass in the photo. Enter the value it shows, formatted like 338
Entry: 302.5
